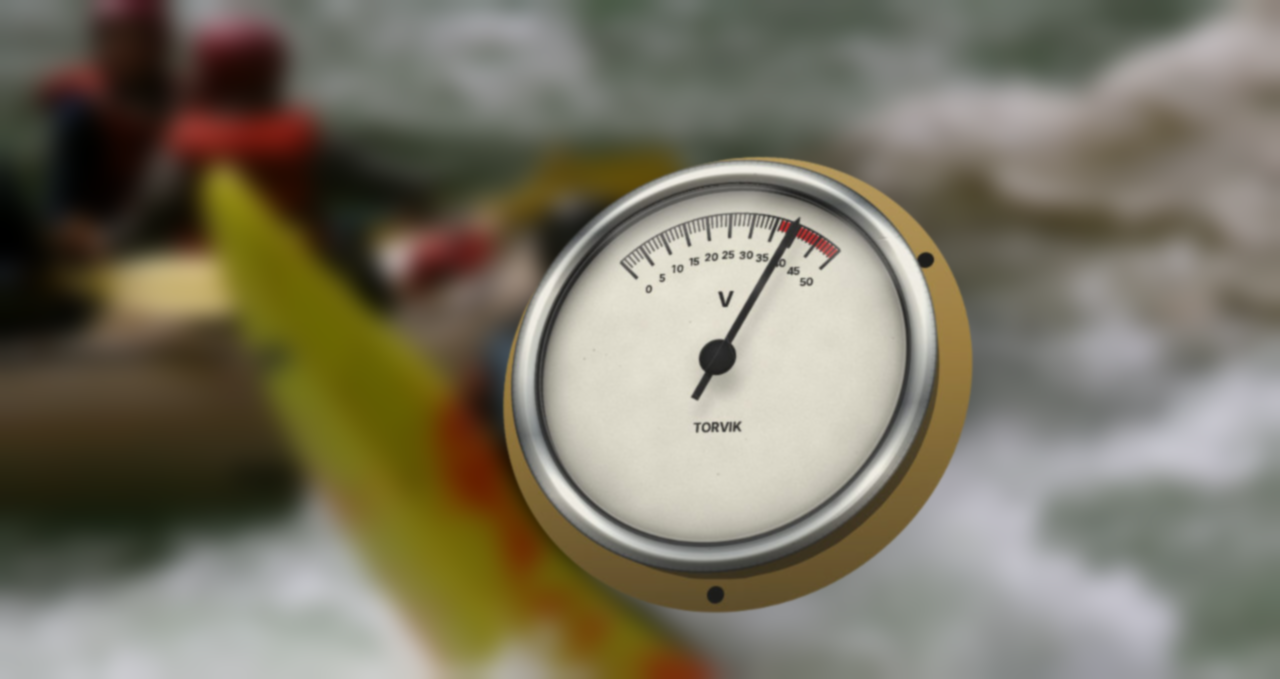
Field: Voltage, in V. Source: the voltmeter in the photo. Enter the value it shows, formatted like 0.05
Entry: 40
